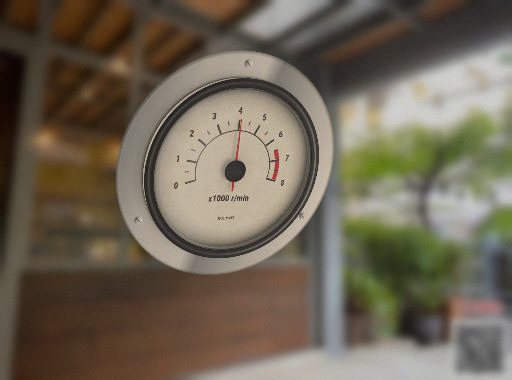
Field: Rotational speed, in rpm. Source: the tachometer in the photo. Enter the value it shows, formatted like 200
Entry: 4000
